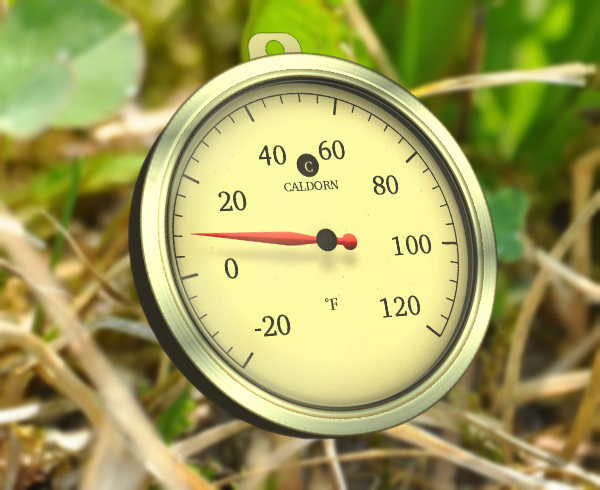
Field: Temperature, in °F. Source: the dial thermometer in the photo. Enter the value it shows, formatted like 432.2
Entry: 8
